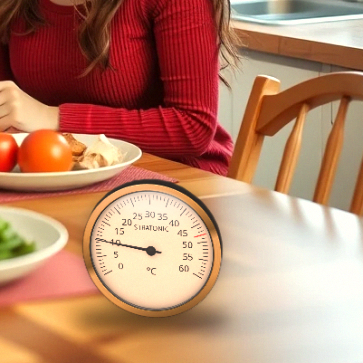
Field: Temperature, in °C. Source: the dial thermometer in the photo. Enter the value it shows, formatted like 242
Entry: 10
